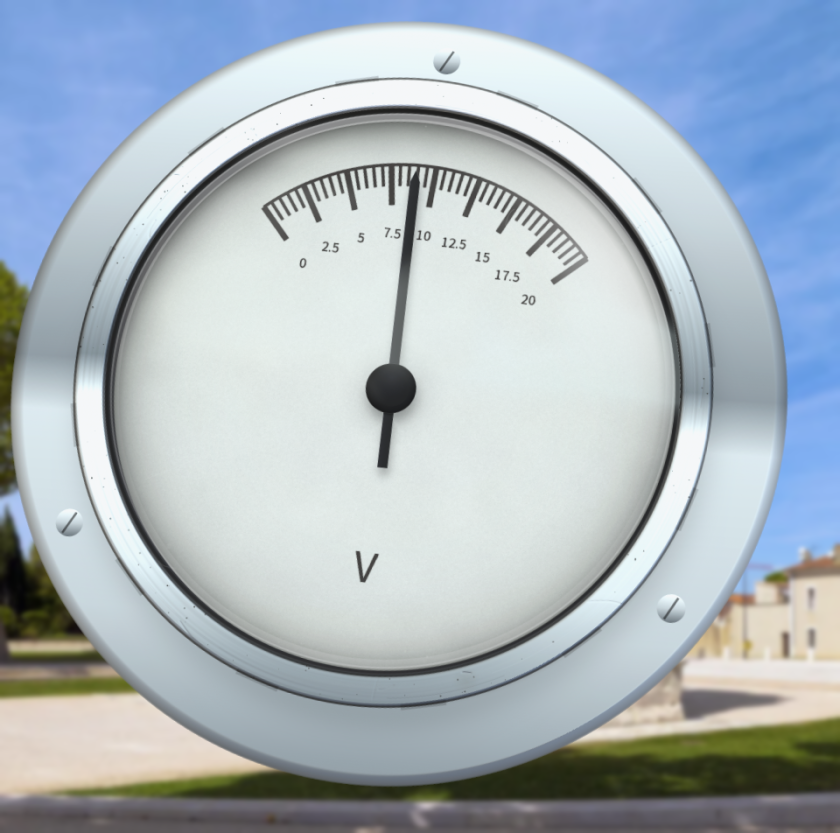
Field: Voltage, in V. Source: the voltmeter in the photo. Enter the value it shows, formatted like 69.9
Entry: 9
